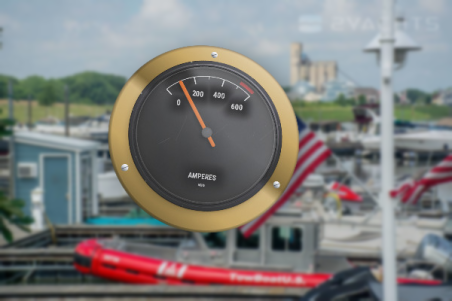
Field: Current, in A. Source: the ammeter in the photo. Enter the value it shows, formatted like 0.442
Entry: 100
